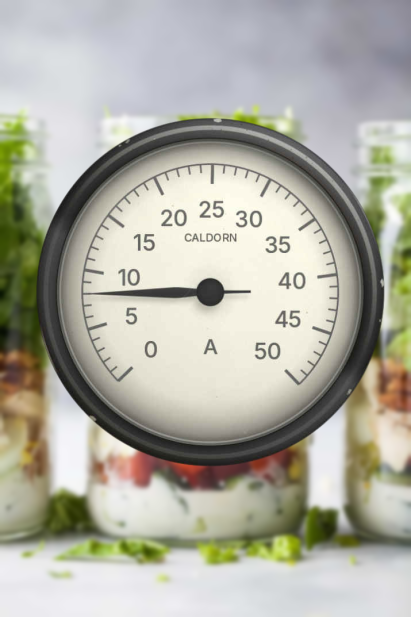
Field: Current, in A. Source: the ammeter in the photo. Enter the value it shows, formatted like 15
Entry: 8
